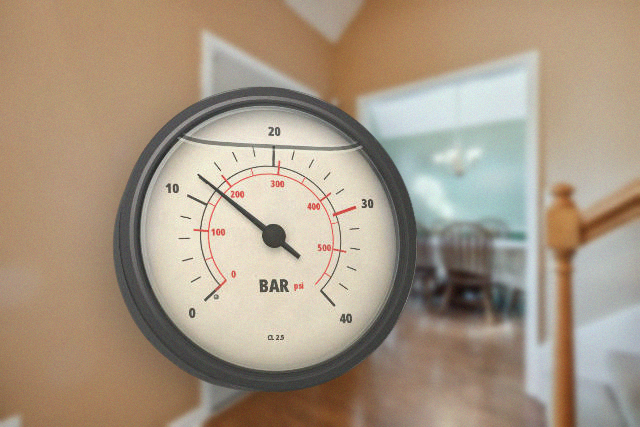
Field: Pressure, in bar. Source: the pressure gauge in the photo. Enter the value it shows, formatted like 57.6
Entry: 12
